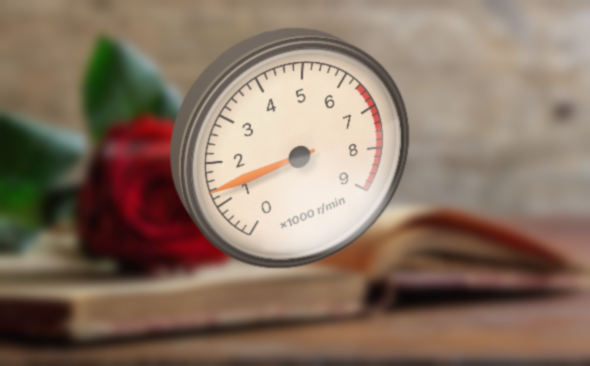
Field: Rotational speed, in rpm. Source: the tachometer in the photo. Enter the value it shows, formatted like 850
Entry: 1400
